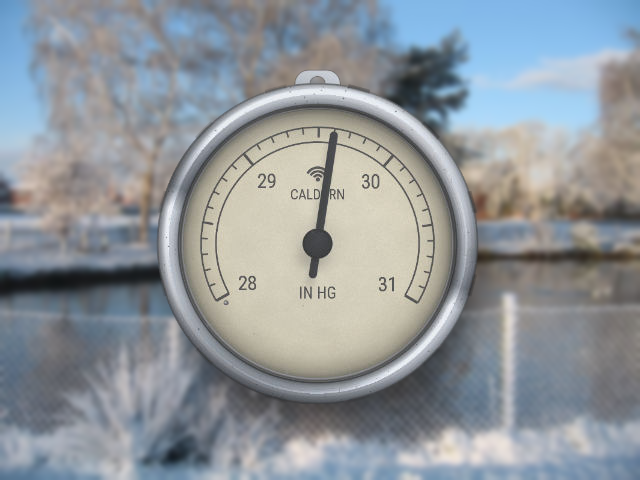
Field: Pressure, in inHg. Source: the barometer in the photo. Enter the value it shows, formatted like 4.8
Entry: 29.6
